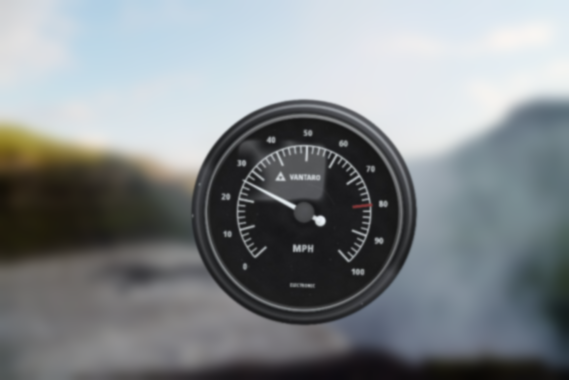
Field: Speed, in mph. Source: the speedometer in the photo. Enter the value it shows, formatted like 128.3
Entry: 26
